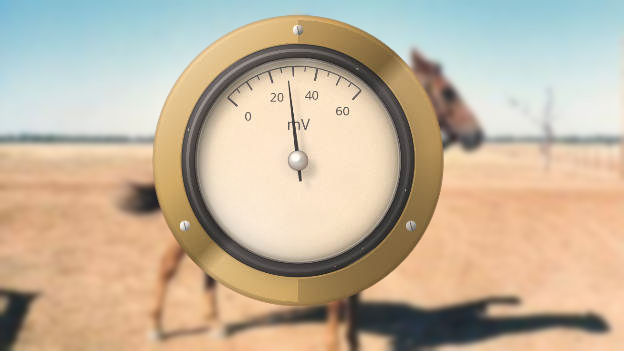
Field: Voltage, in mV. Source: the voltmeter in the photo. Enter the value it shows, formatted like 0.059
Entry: 27.5
